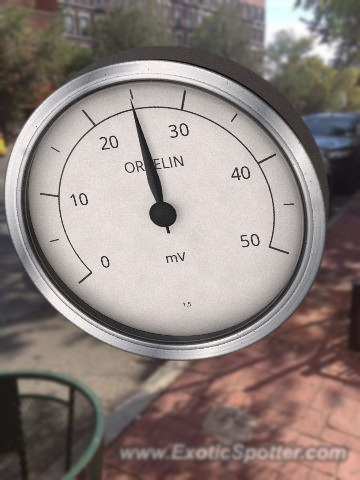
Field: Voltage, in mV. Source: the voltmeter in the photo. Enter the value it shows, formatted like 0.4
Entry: 25
